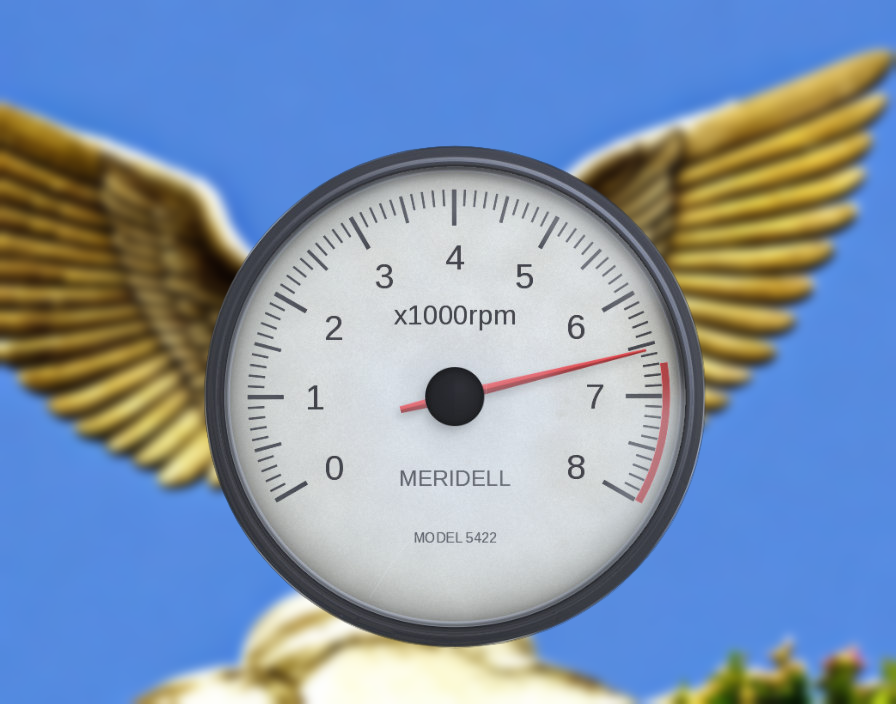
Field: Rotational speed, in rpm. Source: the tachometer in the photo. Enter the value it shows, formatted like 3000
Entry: 6550
